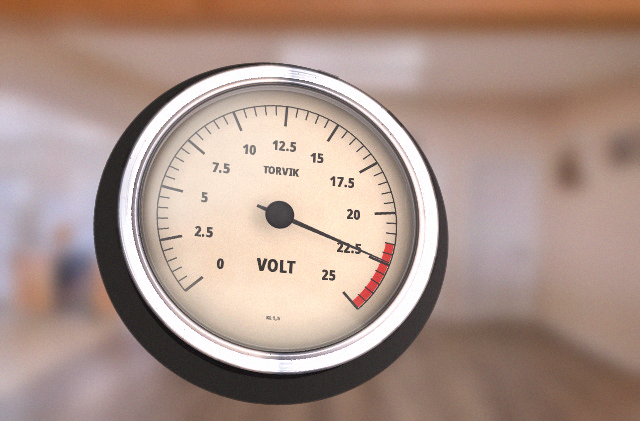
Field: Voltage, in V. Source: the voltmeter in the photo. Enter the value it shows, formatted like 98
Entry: 22.5
